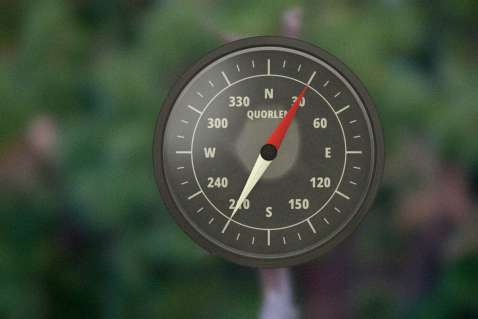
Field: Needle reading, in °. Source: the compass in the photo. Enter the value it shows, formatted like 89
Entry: 30
